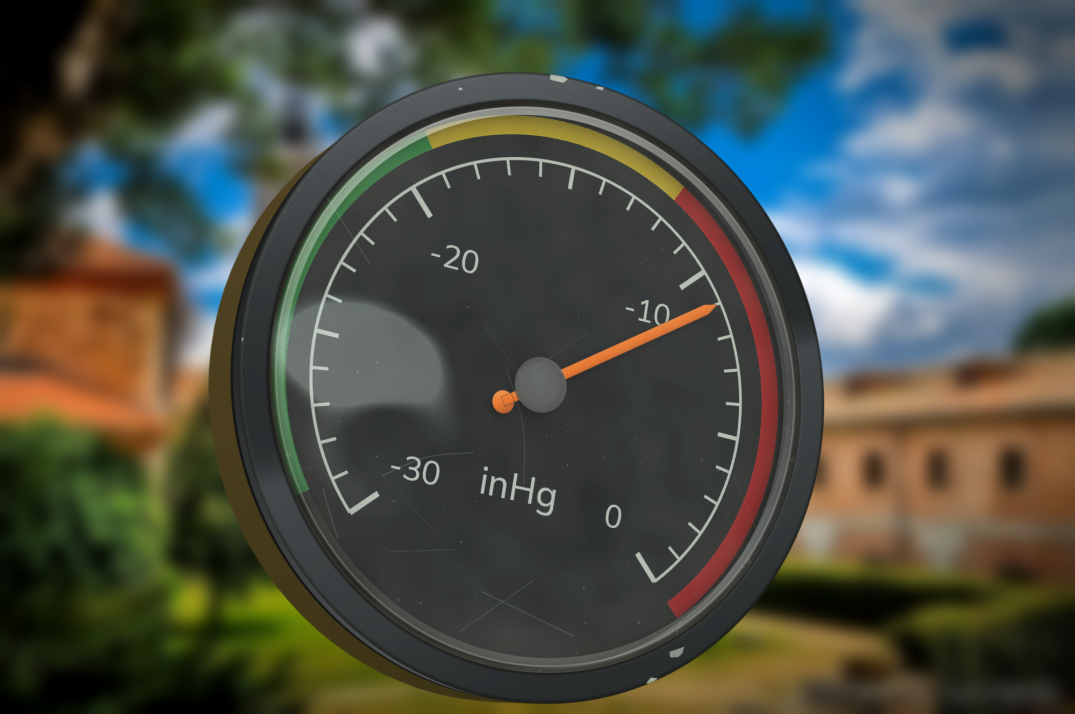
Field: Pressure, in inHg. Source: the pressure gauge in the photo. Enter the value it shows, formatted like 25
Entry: -9
